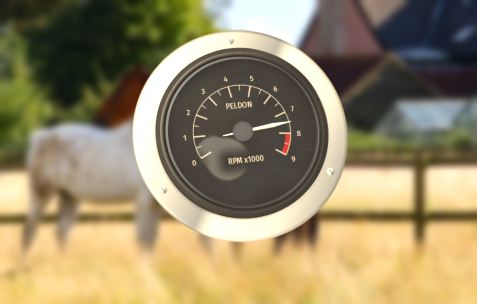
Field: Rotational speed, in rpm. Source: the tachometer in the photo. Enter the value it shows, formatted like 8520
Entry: 7500
